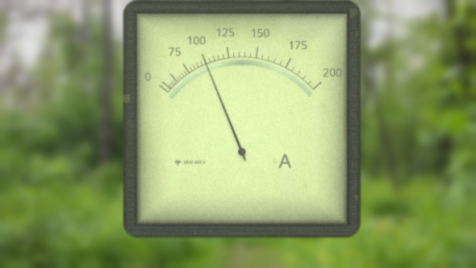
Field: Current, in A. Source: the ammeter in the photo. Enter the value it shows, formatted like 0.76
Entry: 100
